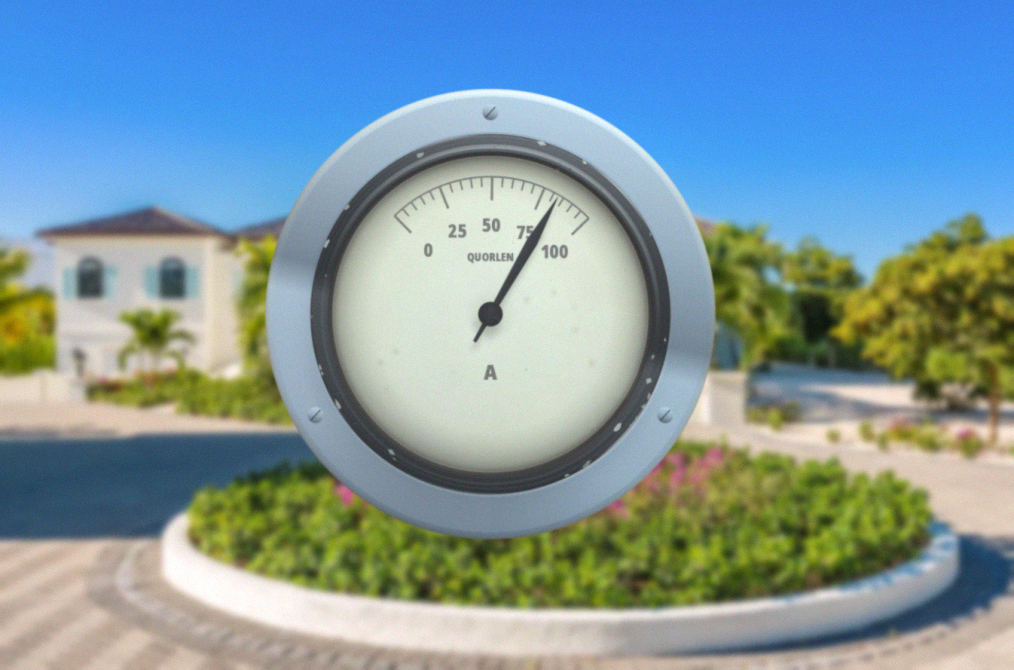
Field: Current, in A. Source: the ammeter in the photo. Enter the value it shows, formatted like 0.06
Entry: 82.5
